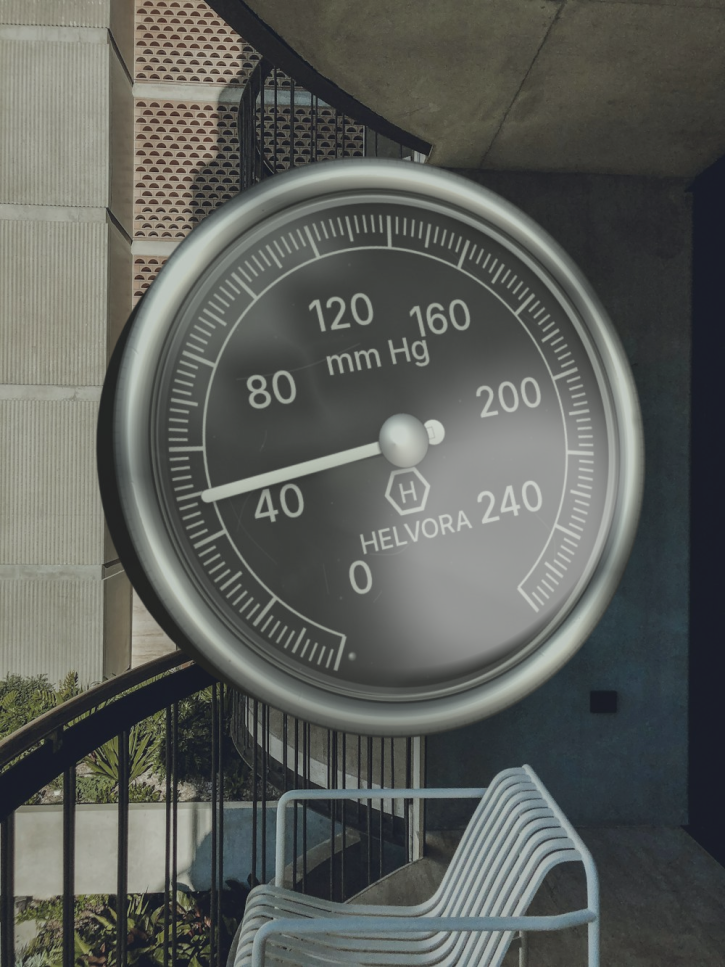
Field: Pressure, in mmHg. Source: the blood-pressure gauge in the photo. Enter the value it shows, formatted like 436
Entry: 49
